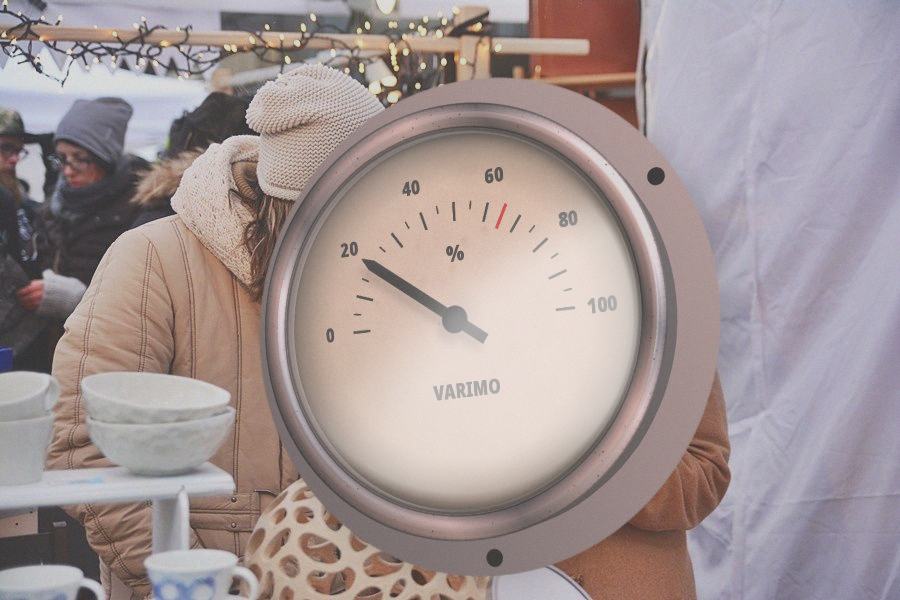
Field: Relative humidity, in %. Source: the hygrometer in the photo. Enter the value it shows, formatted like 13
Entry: 20
